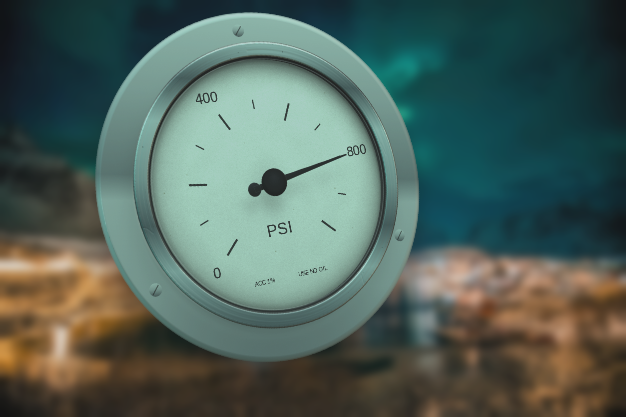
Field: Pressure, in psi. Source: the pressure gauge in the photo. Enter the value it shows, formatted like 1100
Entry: 800
